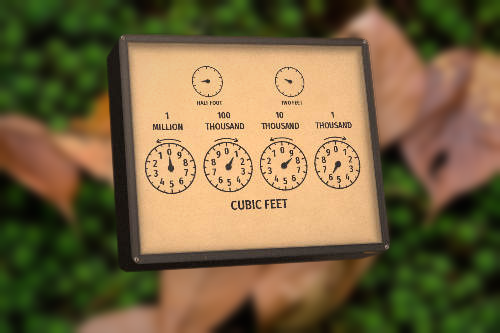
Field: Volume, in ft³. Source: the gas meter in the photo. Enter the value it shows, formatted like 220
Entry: 8600
